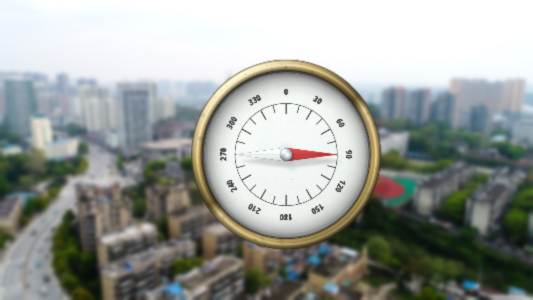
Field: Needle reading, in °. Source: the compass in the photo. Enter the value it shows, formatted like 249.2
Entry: 90
